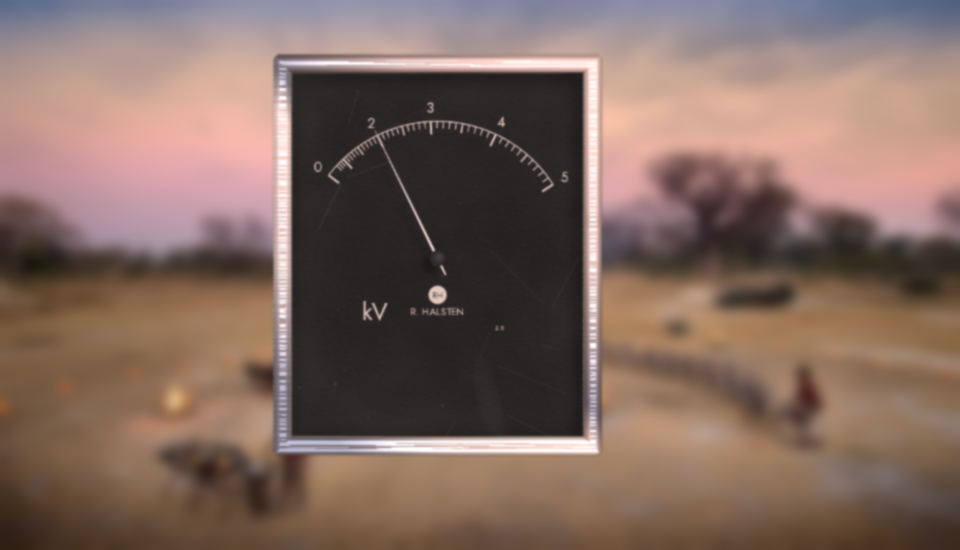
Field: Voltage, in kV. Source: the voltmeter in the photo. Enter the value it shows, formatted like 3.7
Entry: 2
